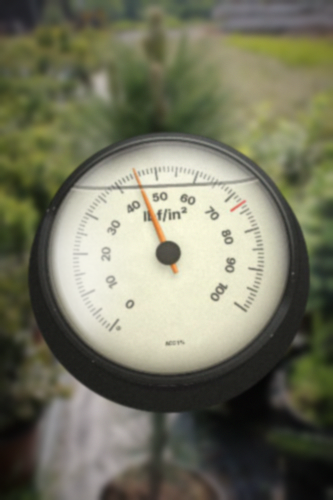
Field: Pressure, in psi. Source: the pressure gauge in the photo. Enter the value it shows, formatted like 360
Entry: 45
